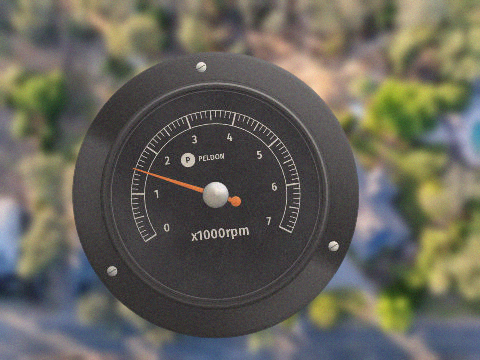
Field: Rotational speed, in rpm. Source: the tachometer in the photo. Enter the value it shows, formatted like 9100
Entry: 1500
